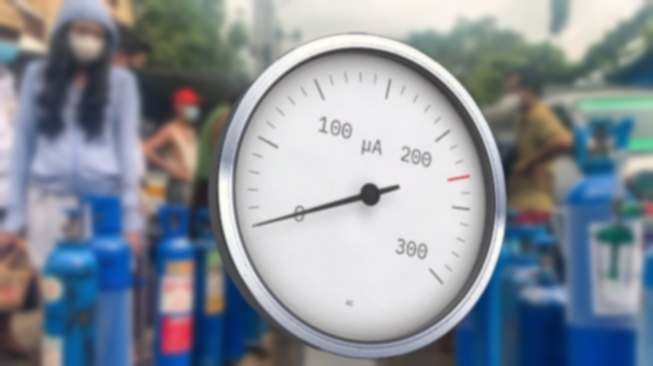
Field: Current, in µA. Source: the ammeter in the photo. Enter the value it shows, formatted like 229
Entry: 0
